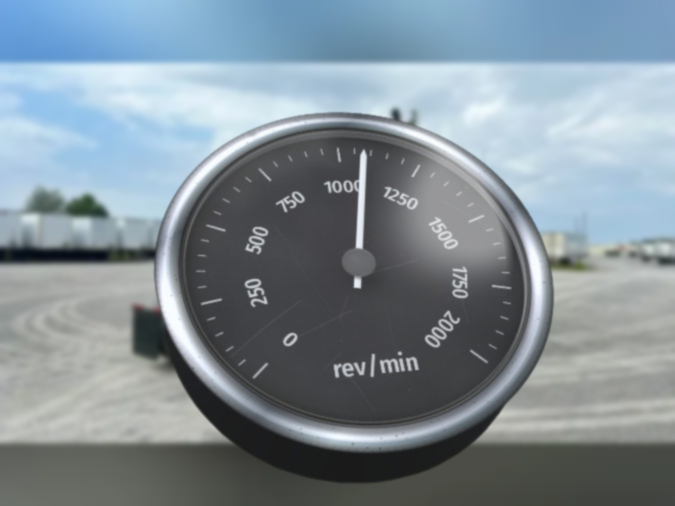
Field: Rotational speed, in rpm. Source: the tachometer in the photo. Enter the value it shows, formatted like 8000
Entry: 1075
